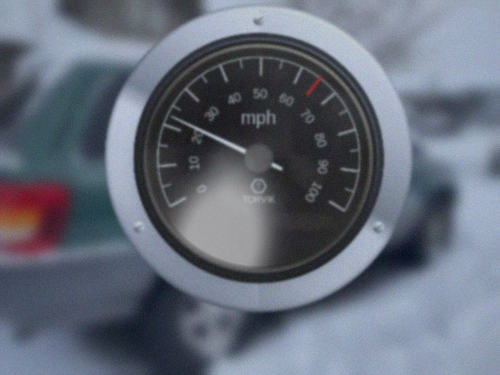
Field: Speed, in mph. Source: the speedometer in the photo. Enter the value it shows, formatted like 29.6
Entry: 22.5
